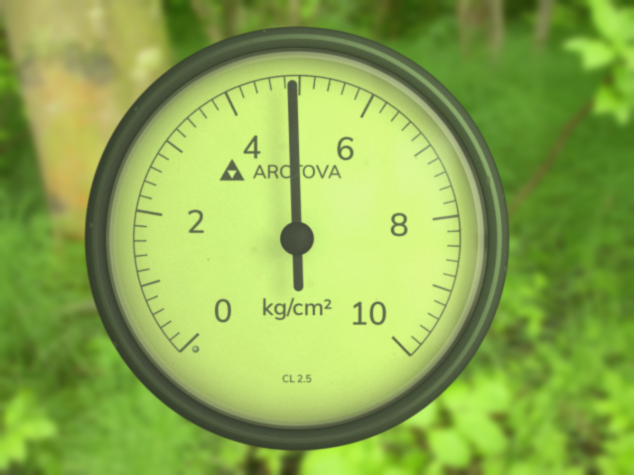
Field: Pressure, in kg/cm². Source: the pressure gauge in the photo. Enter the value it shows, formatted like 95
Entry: 4.9
